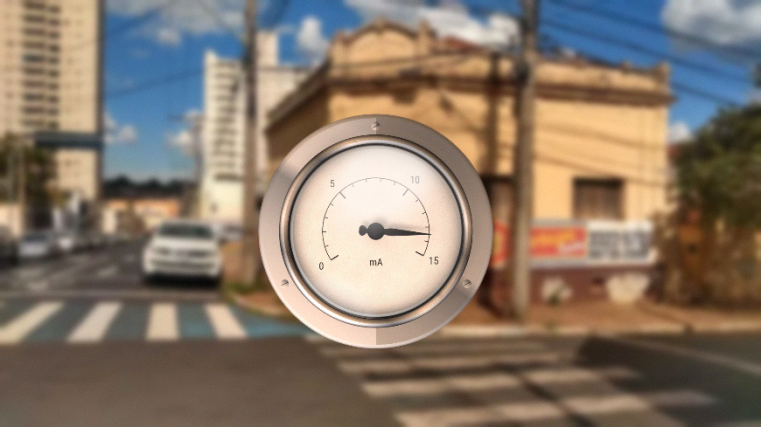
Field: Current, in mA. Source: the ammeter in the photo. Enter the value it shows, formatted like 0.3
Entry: 13.5
